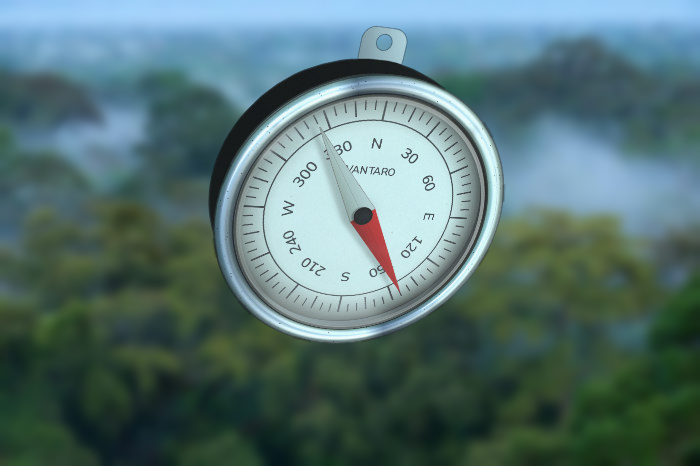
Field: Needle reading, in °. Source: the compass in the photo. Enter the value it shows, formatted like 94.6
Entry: 145
